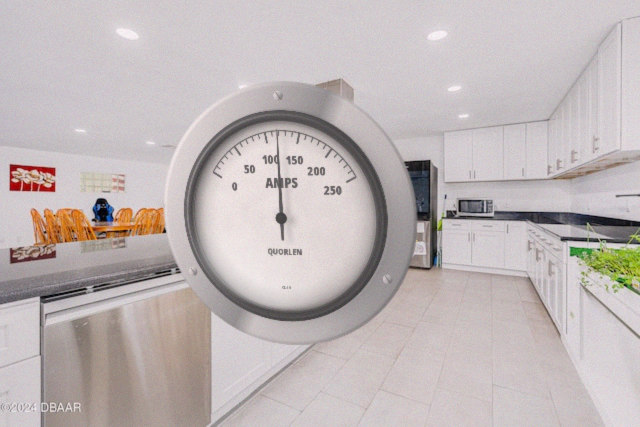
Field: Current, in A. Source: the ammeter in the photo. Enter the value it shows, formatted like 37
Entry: 120
